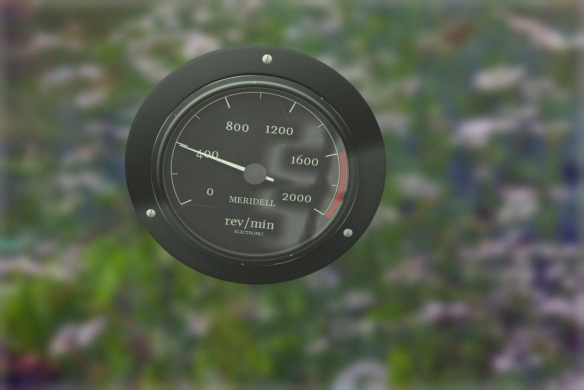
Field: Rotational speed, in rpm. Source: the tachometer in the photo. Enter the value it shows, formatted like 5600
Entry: 400
